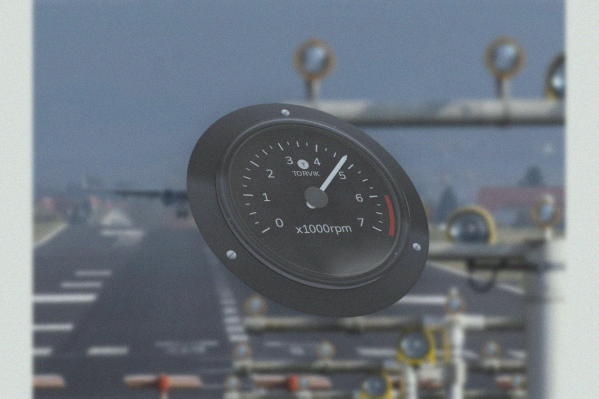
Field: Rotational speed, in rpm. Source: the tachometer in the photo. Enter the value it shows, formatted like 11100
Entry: 4750
